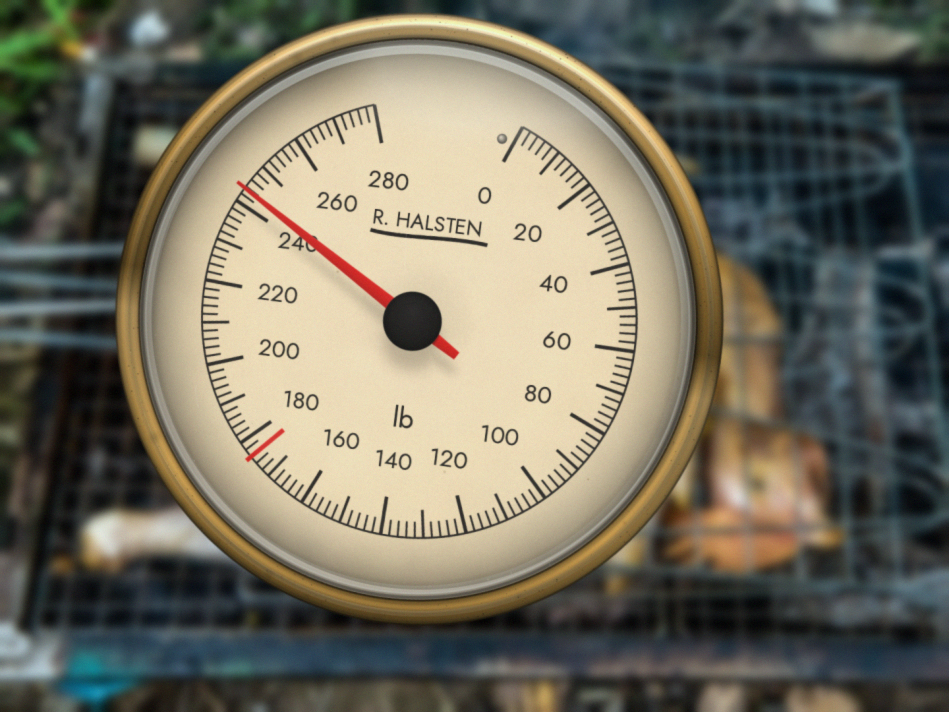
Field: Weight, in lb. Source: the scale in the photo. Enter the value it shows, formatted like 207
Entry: 244
